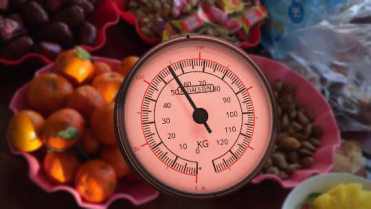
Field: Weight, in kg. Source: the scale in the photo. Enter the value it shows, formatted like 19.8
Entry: 55
